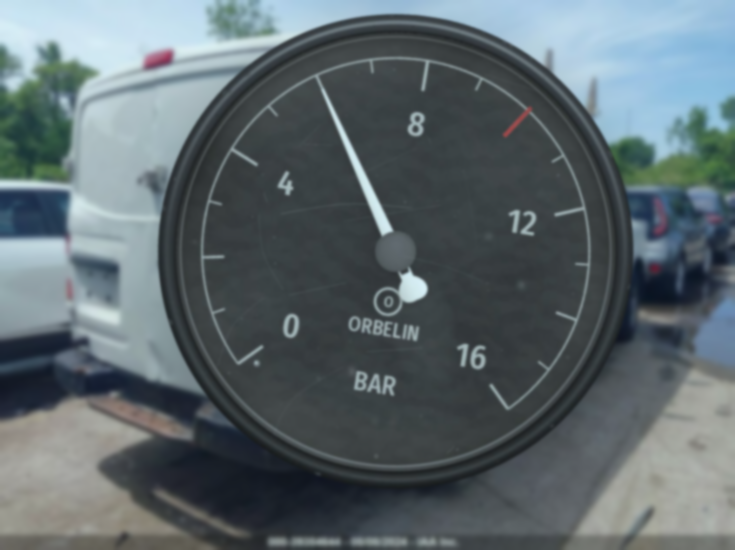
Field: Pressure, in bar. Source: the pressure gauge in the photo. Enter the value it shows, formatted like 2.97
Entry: 6
